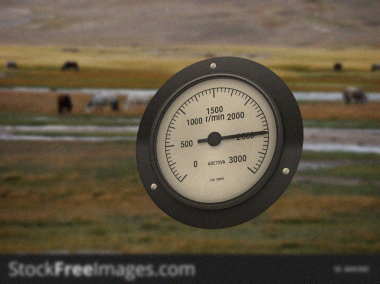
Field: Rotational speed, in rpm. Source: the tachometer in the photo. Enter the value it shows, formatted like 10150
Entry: 2500
